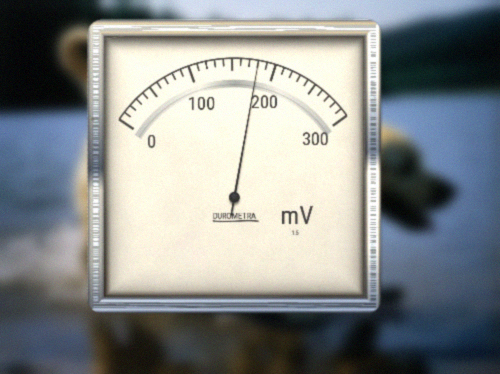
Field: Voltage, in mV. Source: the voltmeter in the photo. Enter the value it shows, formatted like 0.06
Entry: 180
